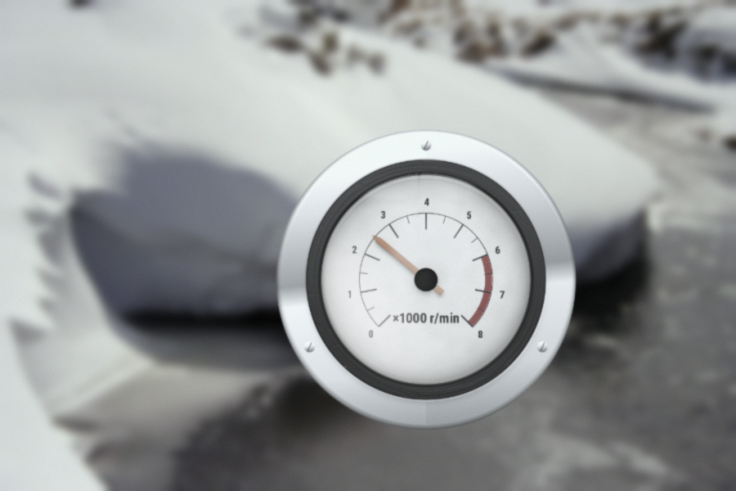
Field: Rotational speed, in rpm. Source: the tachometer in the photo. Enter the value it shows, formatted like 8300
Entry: 2500
